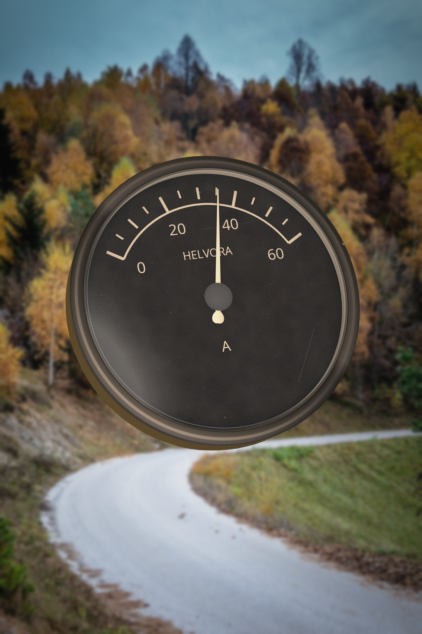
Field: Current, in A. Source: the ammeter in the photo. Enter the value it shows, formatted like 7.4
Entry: 35
